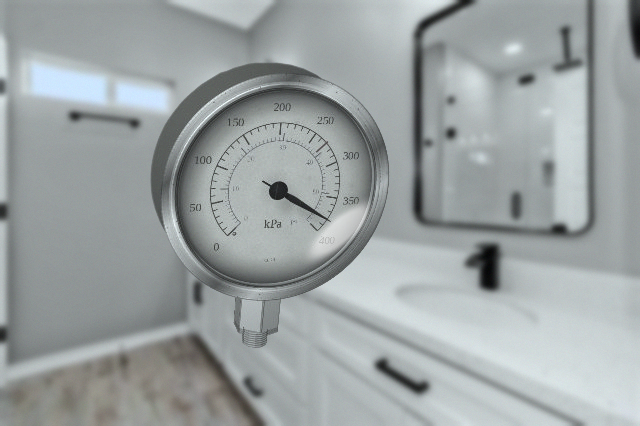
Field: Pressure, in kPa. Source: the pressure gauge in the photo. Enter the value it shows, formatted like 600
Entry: 380
